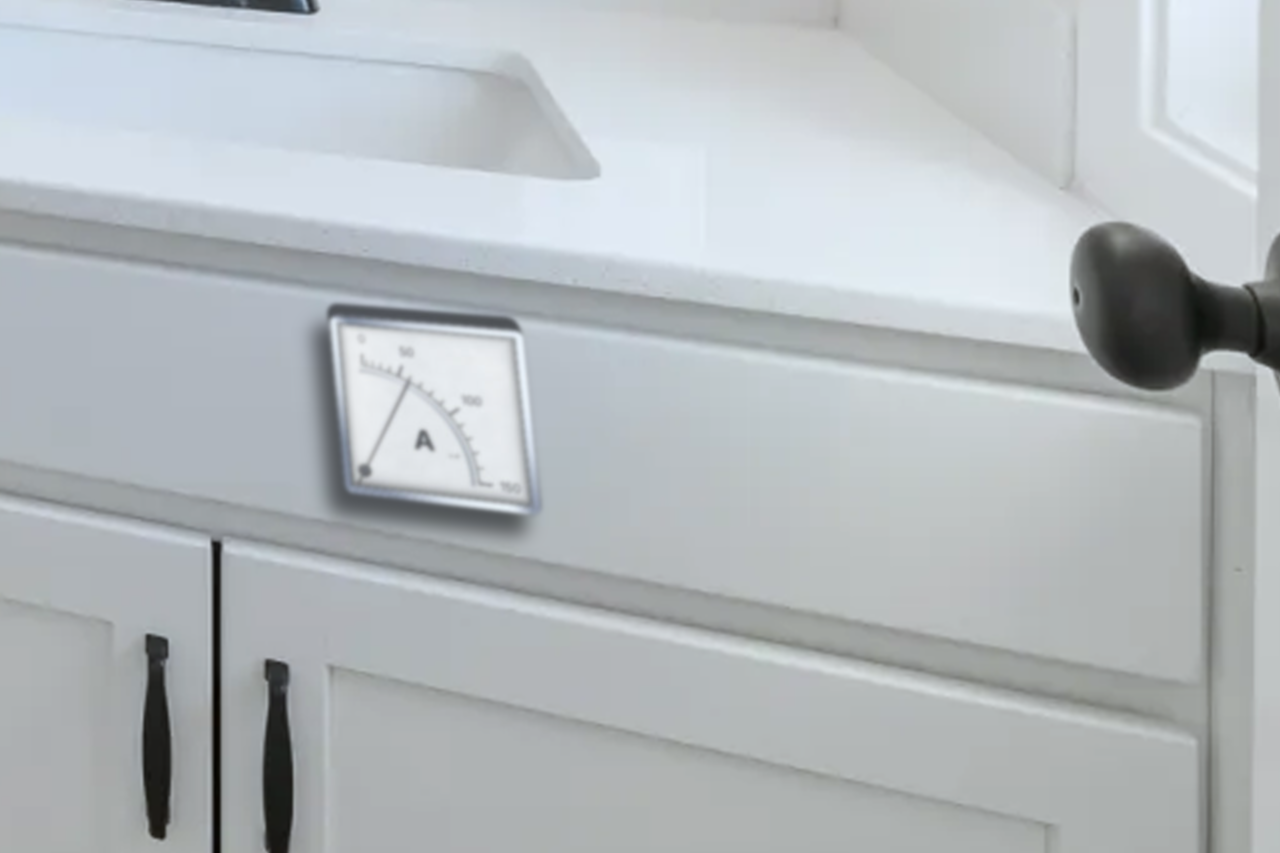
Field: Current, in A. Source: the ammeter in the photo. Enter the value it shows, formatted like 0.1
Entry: 60
